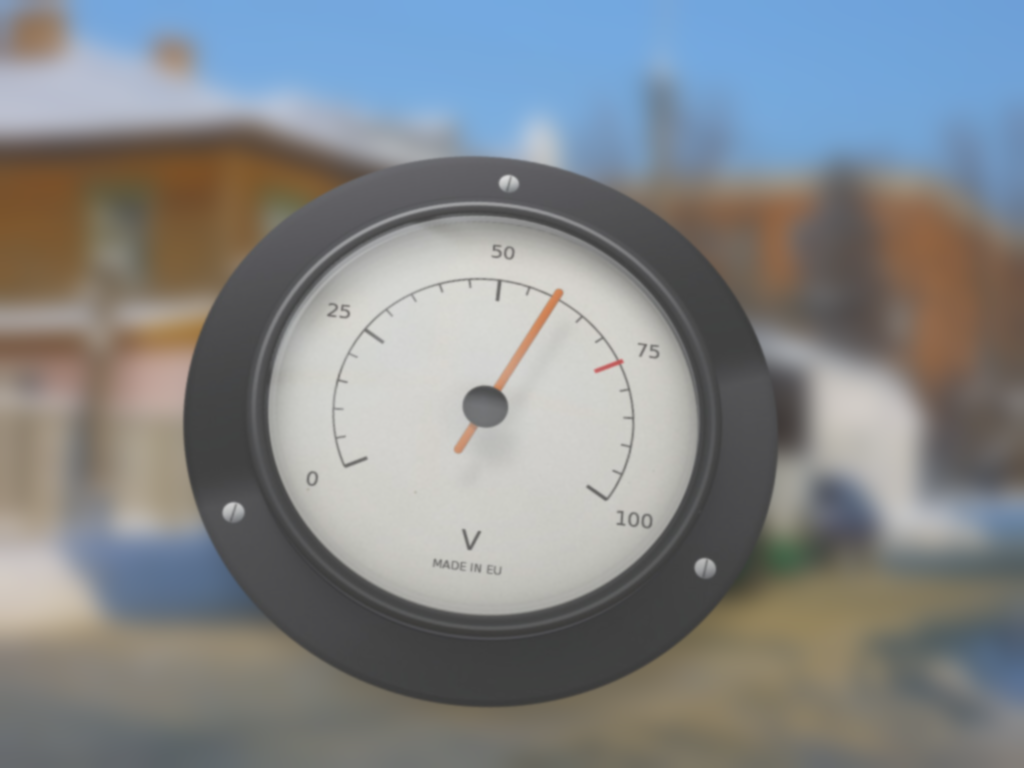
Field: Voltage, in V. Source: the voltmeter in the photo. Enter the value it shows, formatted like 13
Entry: 60
